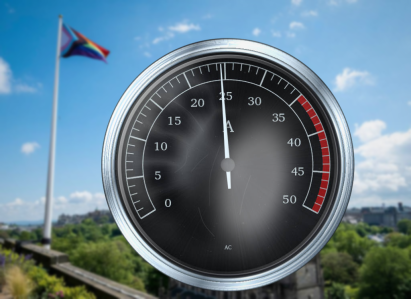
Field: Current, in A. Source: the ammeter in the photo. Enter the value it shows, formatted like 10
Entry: 24.5
